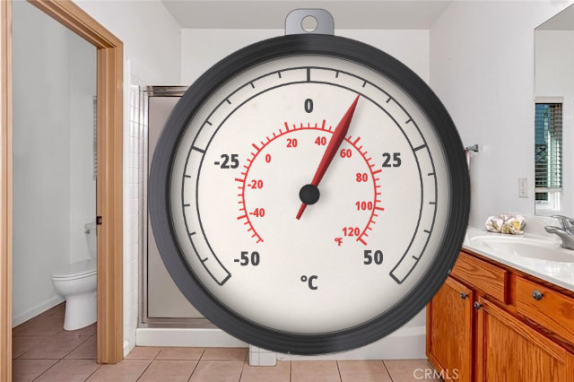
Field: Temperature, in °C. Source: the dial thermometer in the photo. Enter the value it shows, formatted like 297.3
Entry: 10
